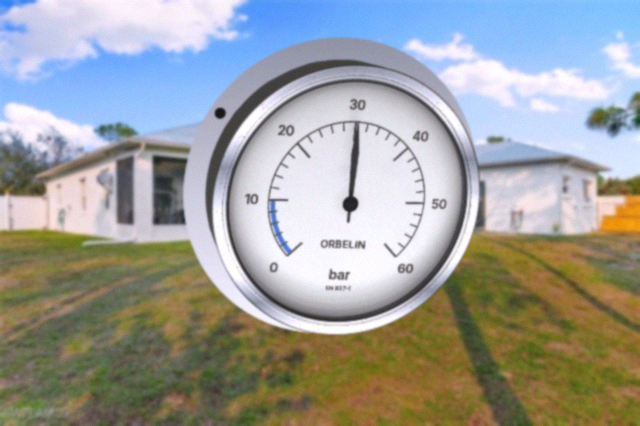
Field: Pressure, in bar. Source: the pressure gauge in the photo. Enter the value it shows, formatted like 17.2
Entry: 30
